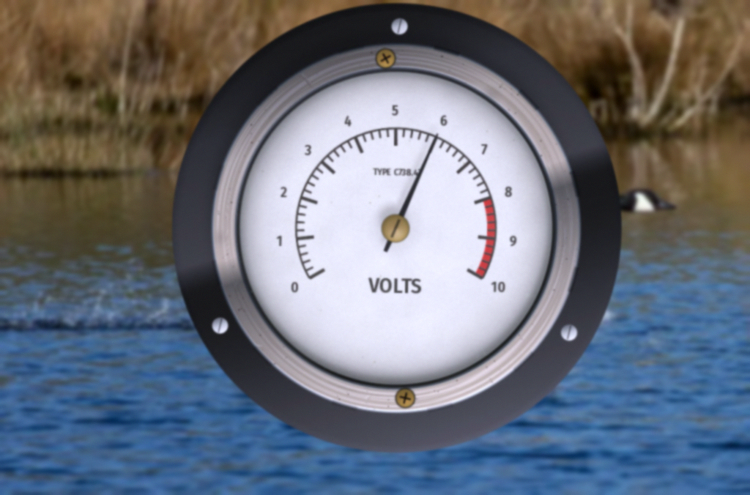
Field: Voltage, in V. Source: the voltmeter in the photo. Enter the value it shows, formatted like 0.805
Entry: 6
